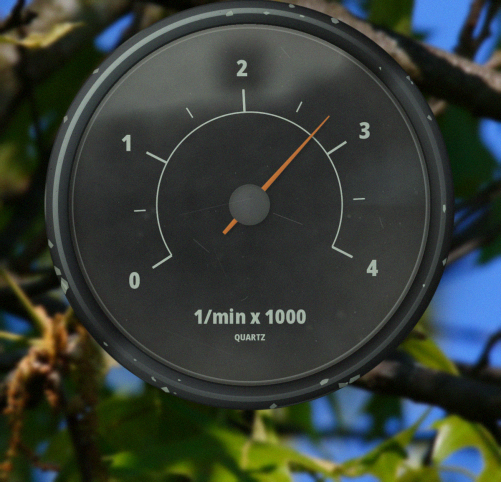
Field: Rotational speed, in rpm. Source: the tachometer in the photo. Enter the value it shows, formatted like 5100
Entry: 2750
